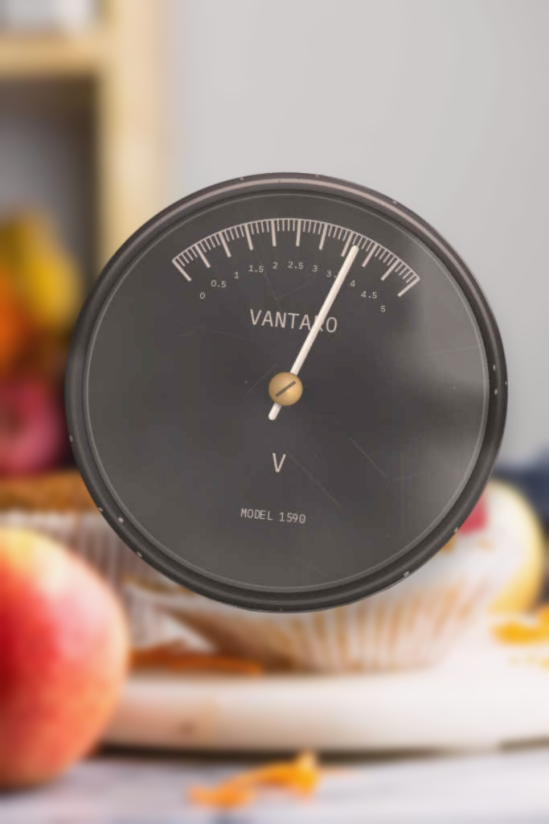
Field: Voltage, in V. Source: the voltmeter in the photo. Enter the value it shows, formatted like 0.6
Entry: 3.7
